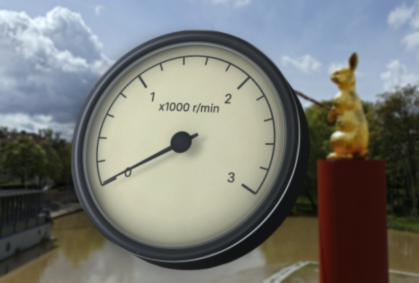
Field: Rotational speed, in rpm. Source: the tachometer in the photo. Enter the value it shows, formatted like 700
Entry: 0
